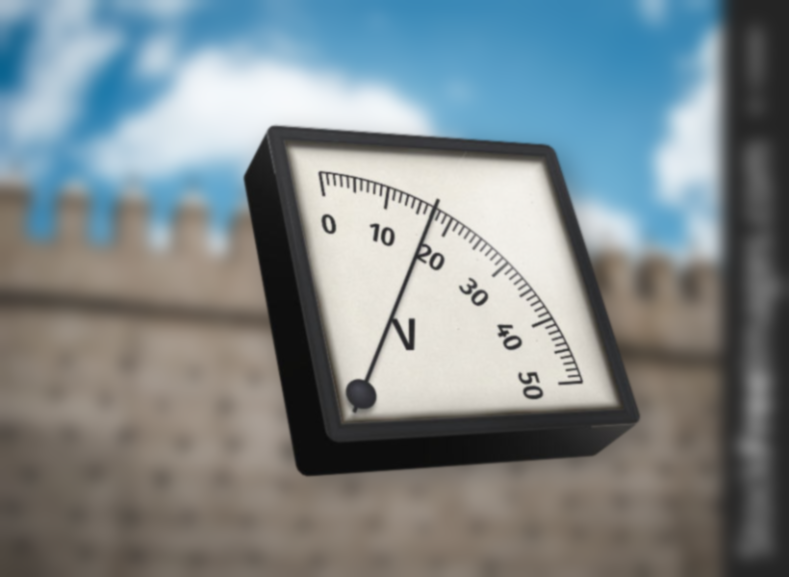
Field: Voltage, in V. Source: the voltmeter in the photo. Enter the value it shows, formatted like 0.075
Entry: 17
